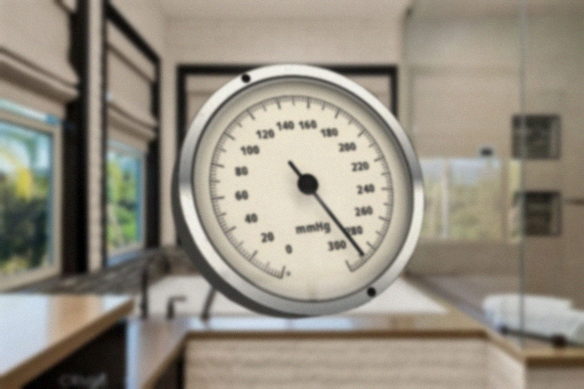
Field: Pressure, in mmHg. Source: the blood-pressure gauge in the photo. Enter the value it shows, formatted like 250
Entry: 290
